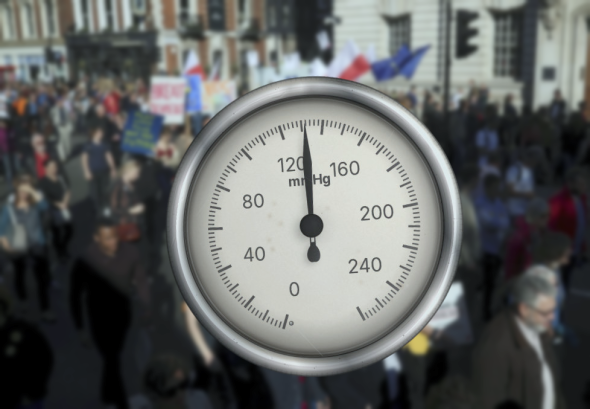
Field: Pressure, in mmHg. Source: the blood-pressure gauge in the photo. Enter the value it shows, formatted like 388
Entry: 132
